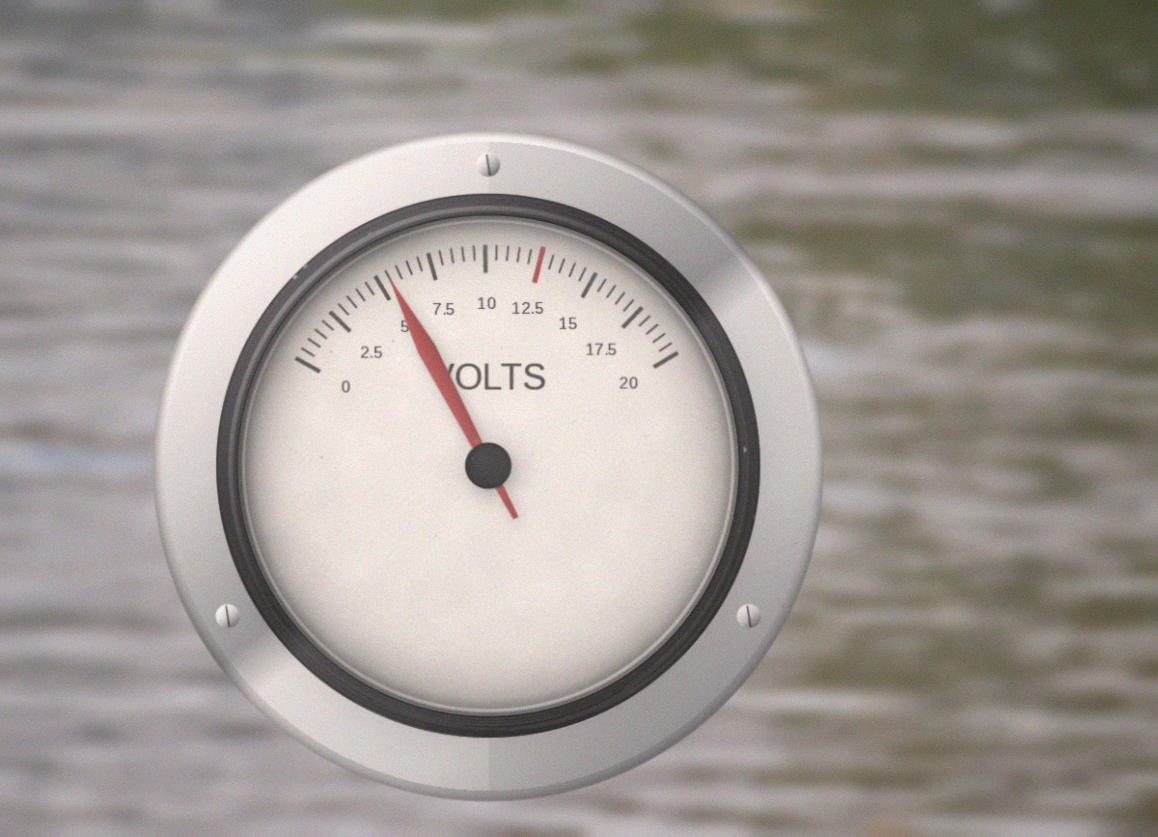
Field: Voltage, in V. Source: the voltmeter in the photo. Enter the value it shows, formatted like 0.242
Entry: 5.5
